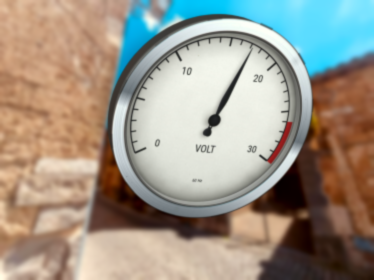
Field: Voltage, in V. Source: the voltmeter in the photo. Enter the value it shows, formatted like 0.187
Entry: 17
